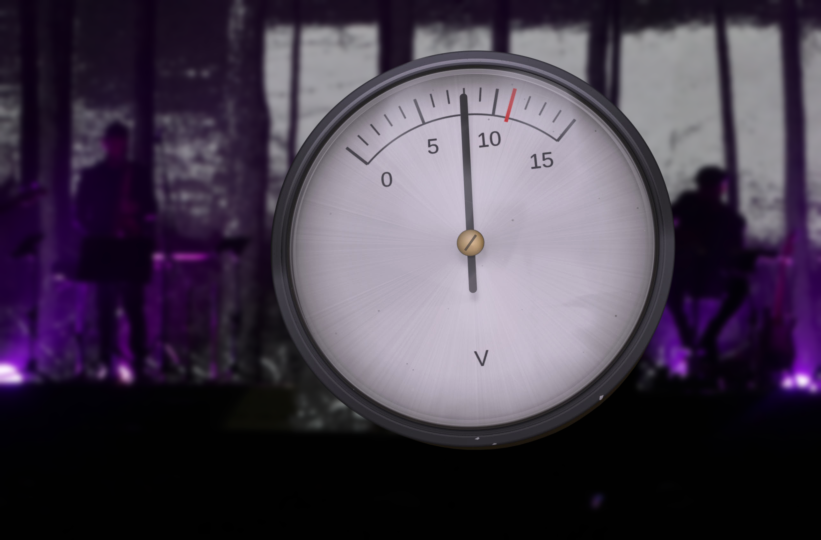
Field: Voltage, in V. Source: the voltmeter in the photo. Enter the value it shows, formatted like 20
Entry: 8
